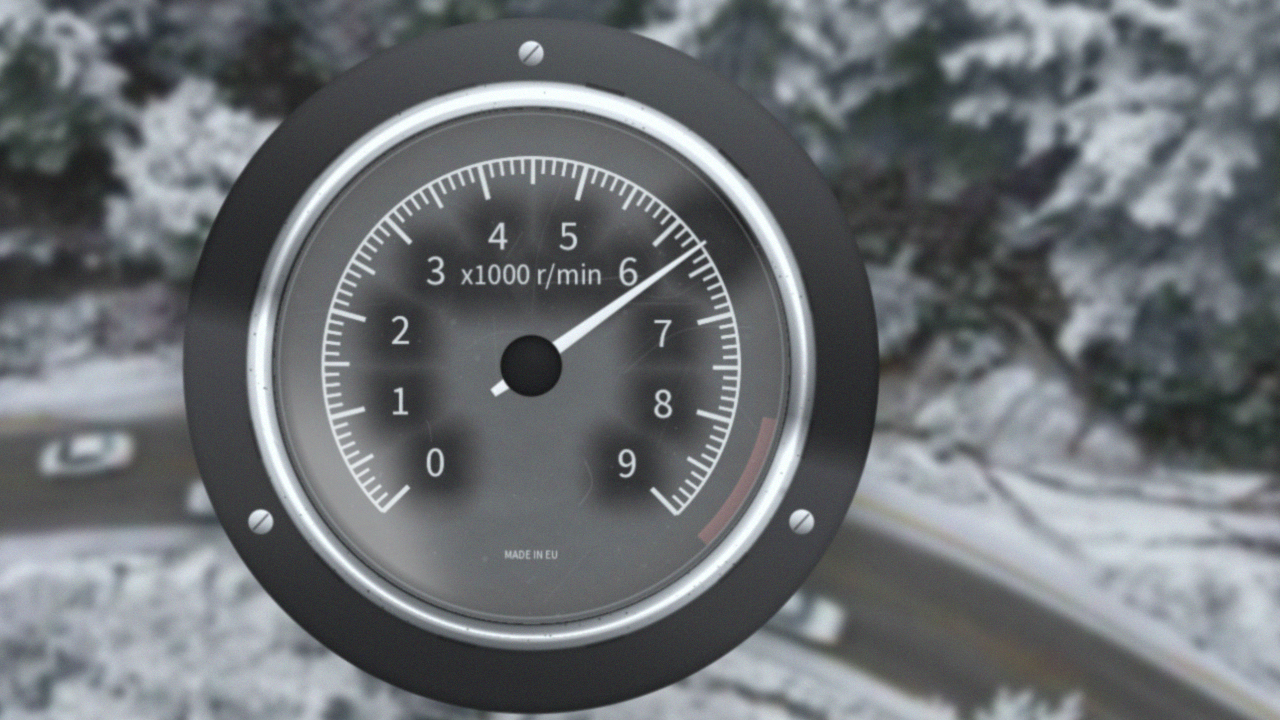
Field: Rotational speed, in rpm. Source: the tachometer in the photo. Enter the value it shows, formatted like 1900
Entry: 6300
